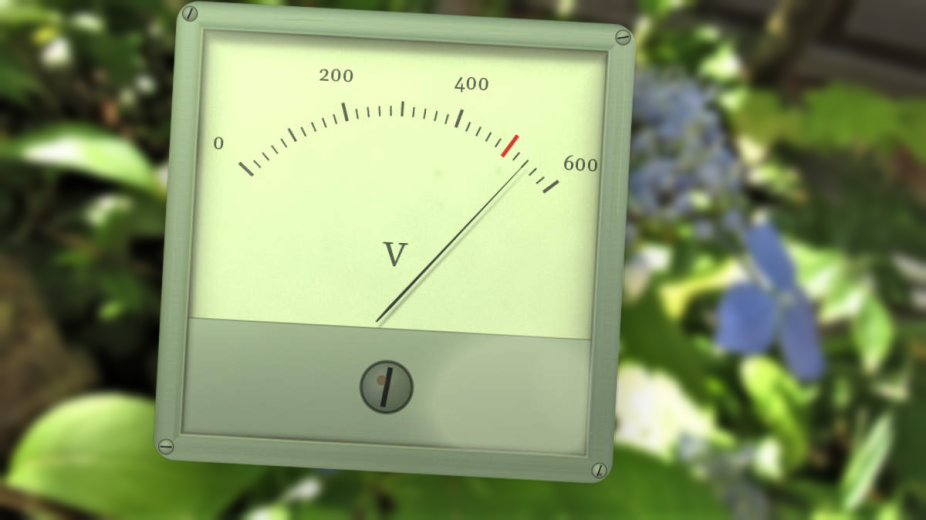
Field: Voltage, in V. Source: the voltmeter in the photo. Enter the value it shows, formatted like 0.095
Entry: 540
